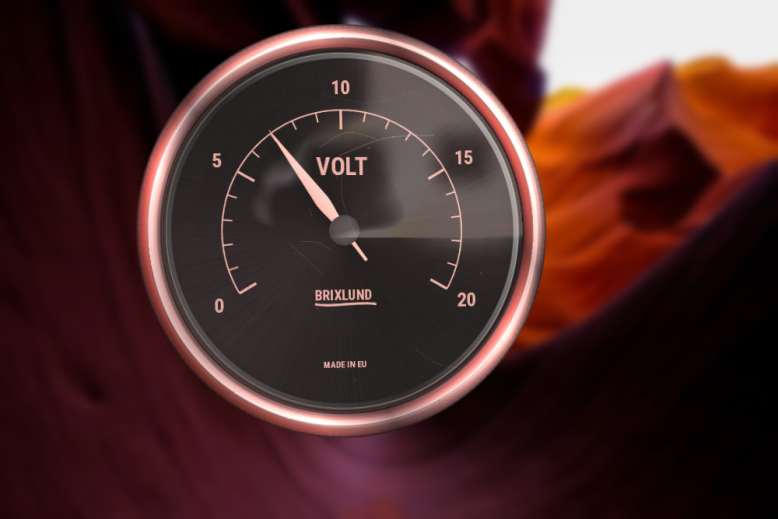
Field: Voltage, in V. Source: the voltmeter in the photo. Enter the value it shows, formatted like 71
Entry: 7
